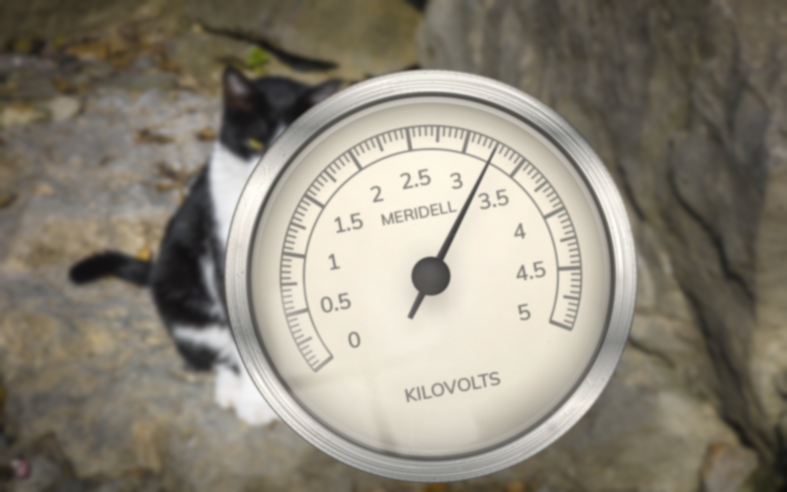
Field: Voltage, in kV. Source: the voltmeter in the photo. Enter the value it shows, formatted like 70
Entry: 3.25
